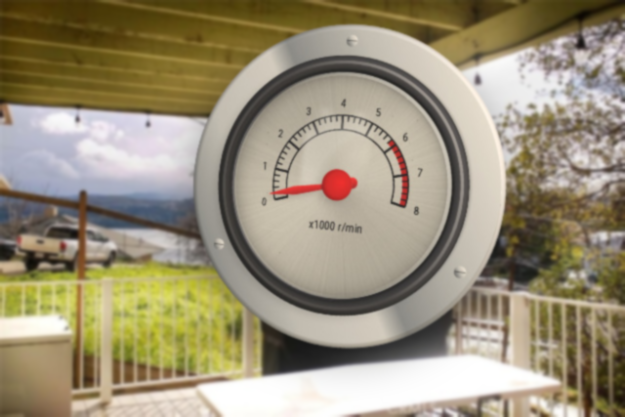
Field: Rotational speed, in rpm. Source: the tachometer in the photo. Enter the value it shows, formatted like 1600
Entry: 200
